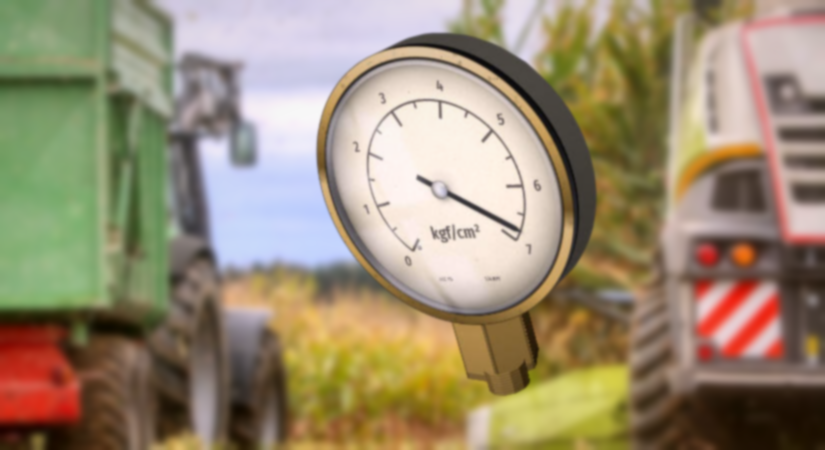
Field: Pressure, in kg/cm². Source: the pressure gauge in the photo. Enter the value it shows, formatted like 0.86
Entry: 6.75
